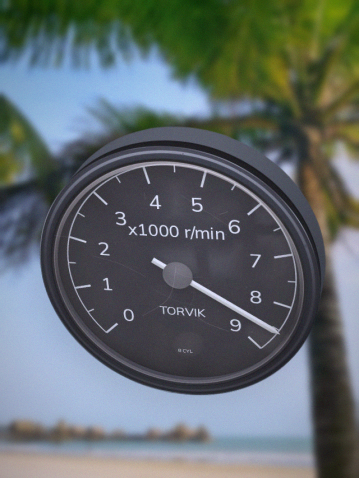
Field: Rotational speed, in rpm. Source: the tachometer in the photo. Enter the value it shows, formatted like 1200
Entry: 8500
